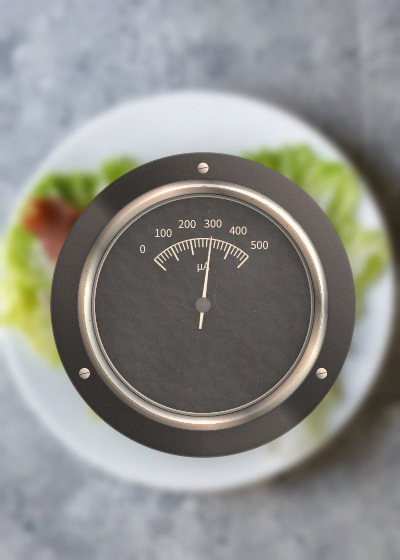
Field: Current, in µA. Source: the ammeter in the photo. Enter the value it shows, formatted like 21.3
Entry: 300
